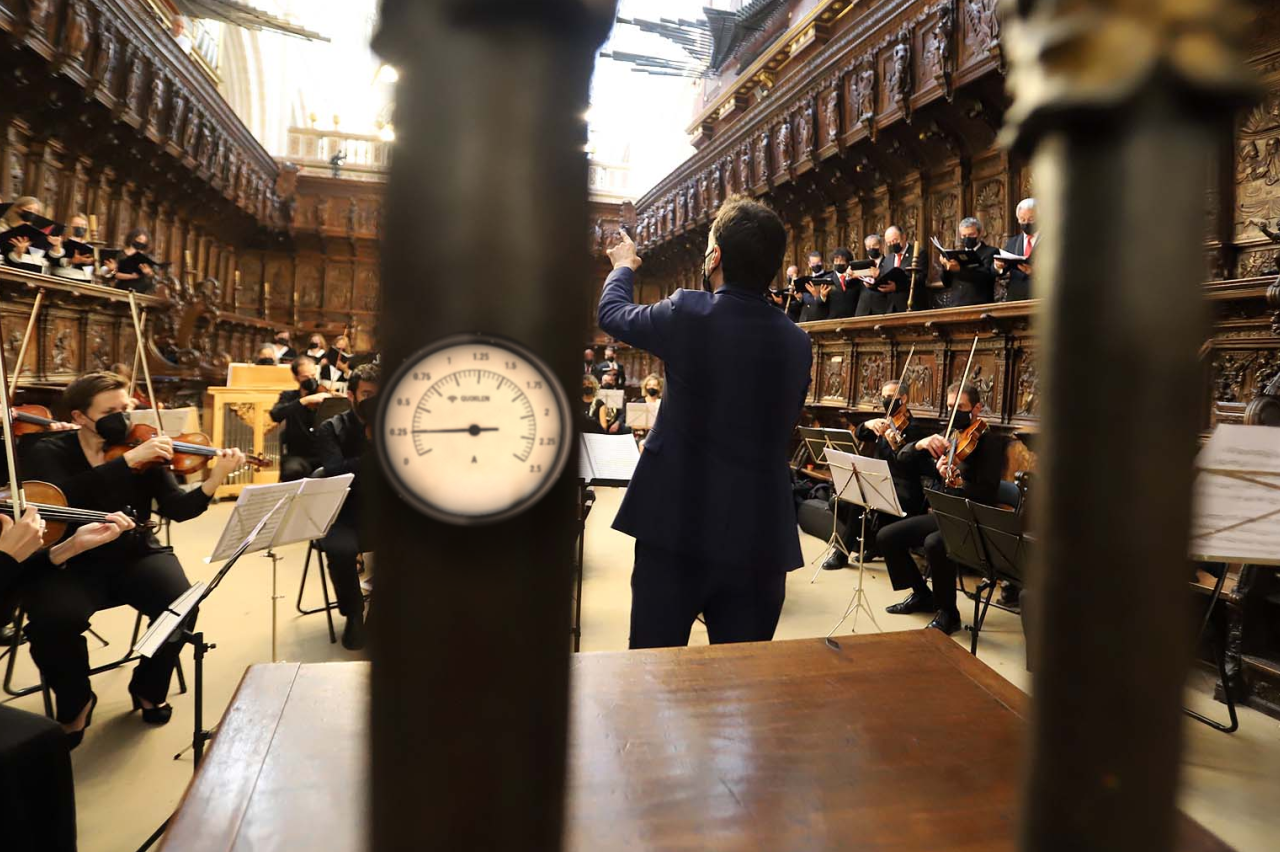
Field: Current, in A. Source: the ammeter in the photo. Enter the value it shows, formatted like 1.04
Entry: 0.25
